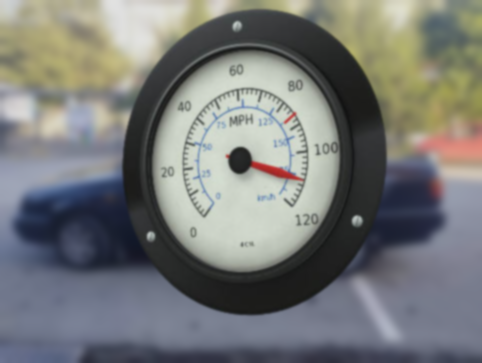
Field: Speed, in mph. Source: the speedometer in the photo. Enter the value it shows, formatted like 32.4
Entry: 110
